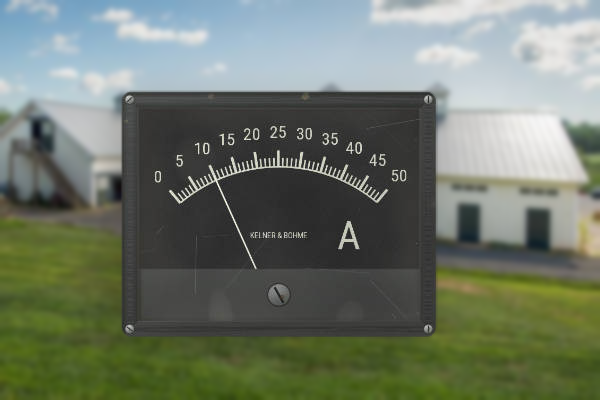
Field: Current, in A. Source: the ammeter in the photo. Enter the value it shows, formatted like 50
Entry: 10
